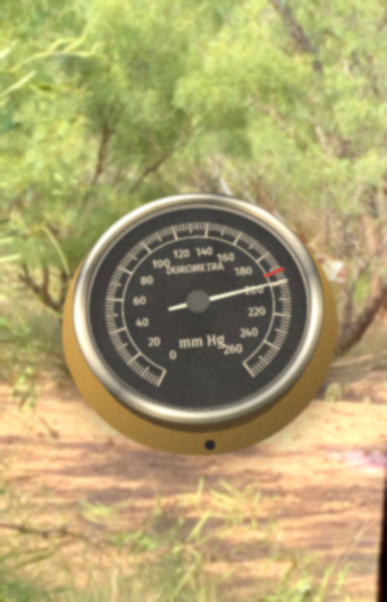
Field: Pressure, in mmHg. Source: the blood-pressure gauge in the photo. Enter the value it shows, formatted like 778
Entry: 200
